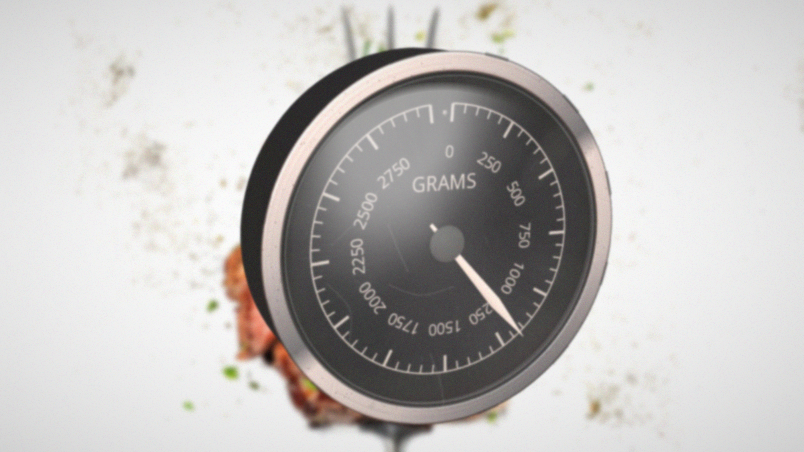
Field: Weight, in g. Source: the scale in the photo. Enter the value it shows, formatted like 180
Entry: 1175
